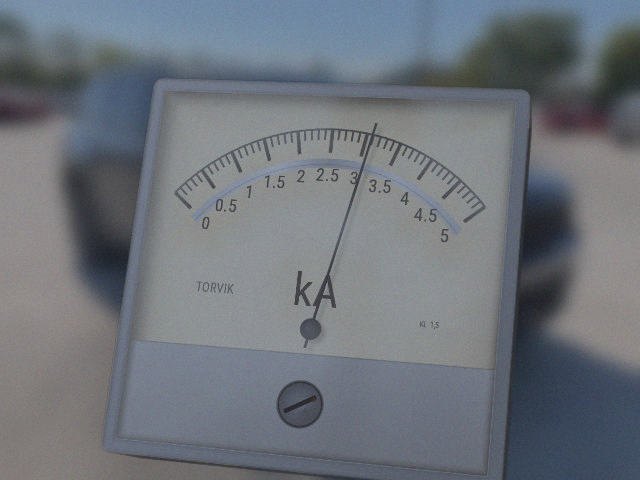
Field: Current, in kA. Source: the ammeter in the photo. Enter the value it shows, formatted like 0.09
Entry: 3.1
